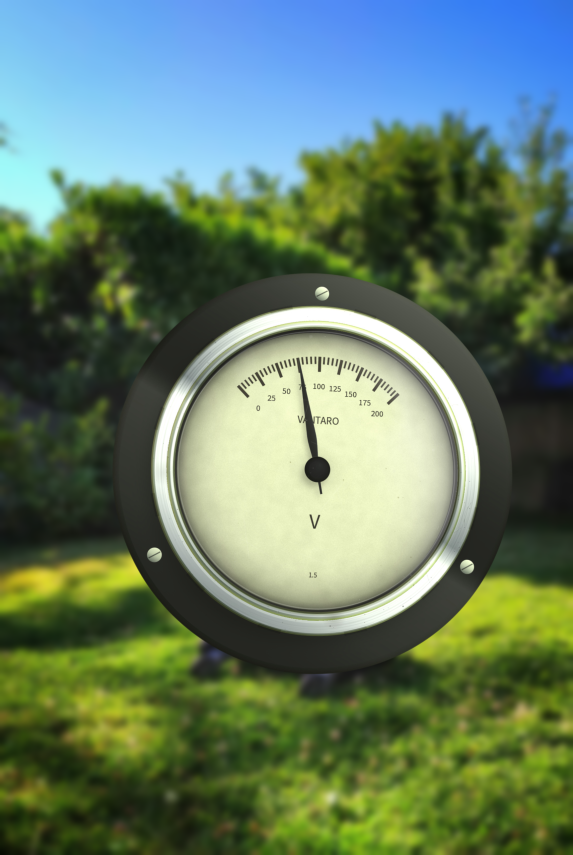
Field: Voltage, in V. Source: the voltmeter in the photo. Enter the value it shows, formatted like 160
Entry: 75
